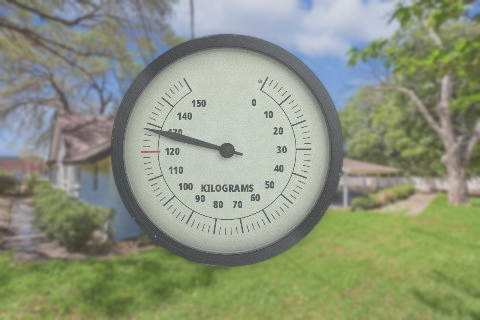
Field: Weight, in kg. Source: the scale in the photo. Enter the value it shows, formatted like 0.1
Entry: 128
